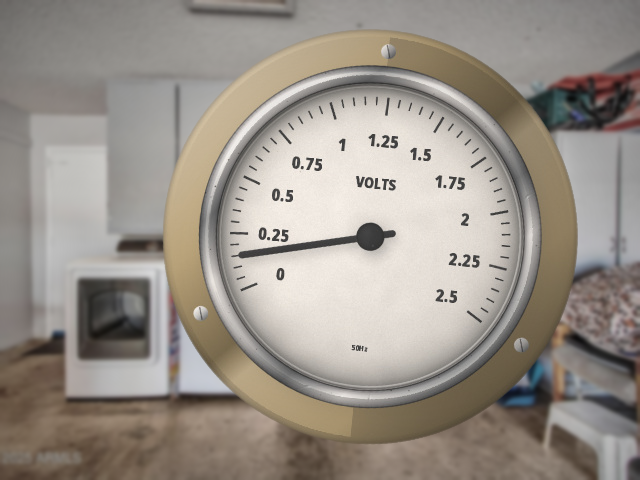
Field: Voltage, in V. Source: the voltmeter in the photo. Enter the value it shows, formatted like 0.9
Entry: 0.15
